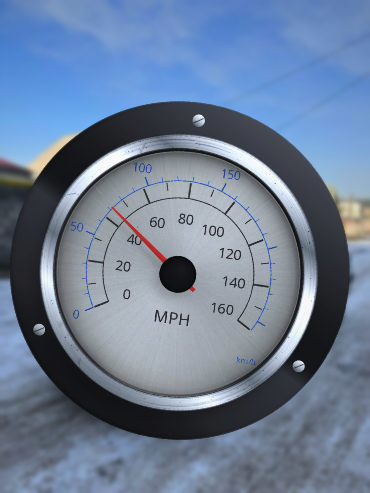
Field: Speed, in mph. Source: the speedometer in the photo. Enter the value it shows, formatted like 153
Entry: 45
